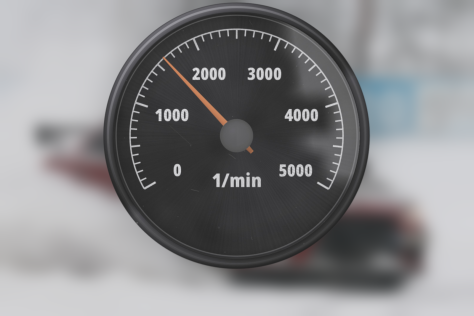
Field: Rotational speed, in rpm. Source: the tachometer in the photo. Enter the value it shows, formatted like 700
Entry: 1600
